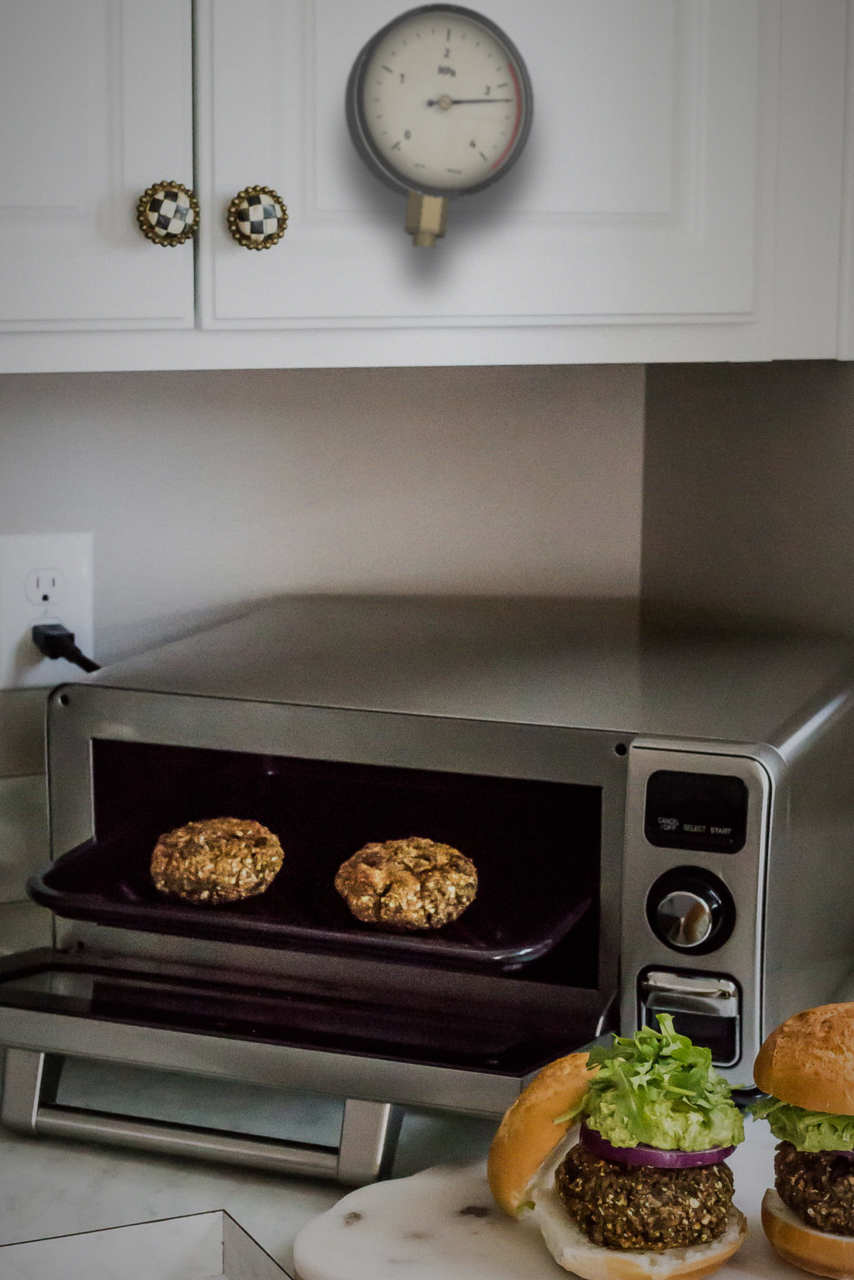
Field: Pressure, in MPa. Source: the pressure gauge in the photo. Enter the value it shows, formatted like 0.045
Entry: 3.2
